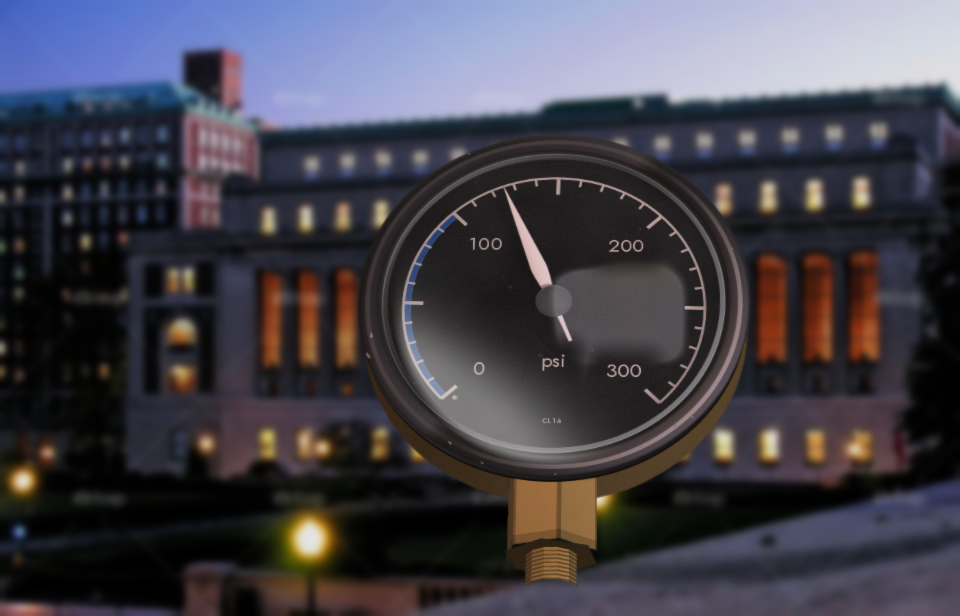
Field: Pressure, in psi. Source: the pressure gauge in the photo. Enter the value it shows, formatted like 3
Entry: 125
